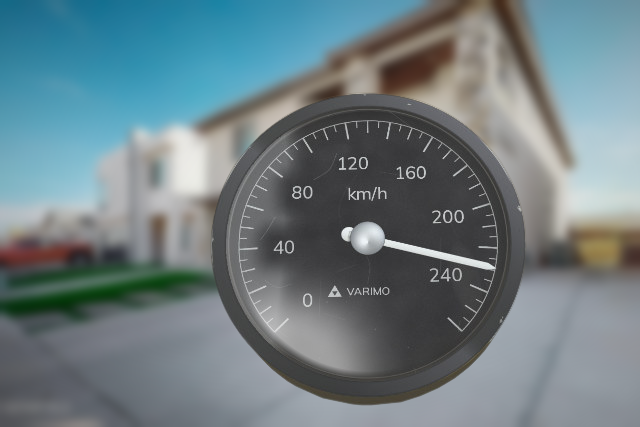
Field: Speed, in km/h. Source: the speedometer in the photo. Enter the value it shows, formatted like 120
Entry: 230
